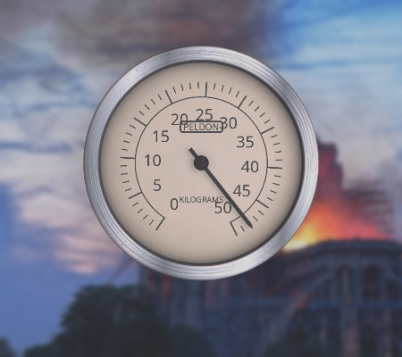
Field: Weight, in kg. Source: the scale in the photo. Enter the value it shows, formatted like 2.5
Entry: 48
